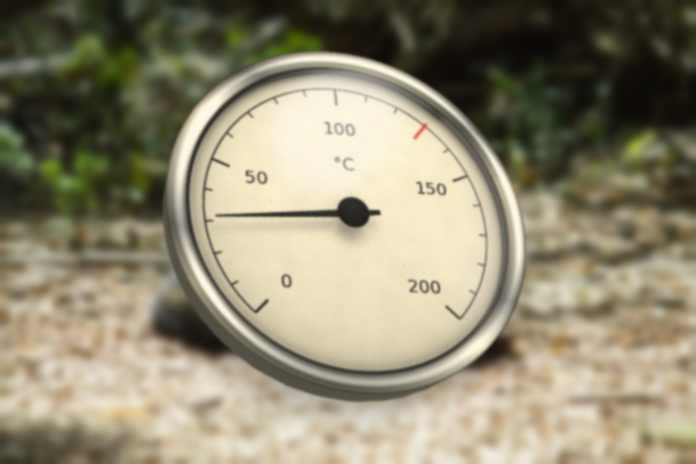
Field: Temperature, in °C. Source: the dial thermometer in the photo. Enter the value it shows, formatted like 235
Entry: 30
